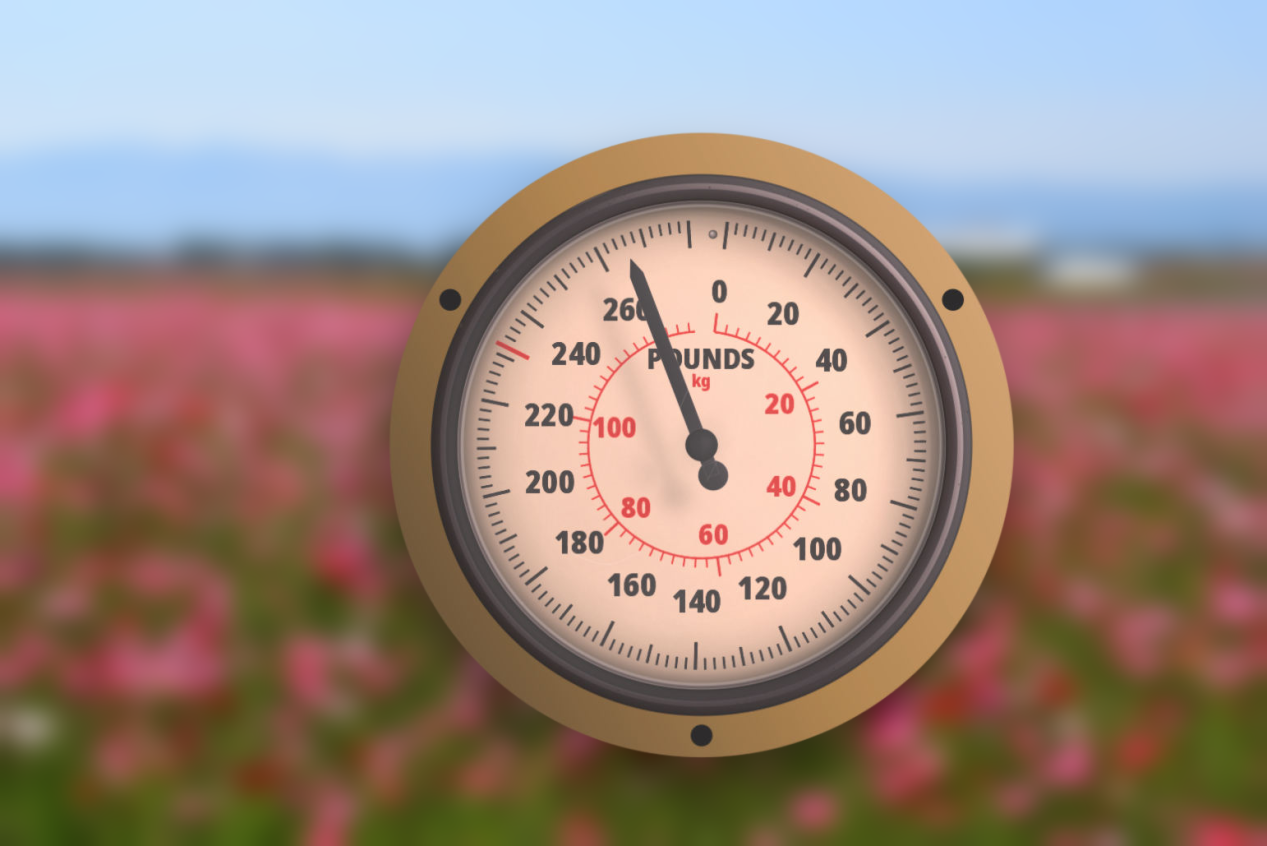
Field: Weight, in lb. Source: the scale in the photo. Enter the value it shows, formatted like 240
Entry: 266
